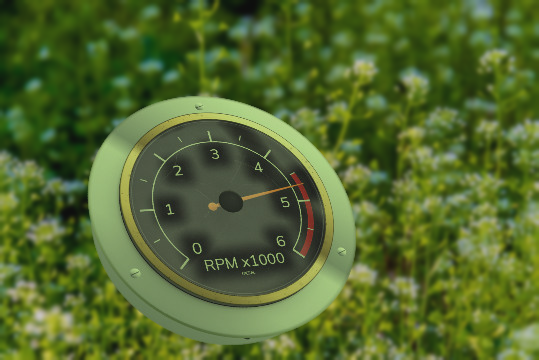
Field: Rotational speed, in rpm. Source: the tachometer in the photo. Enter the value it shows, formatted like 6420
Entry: 4750
